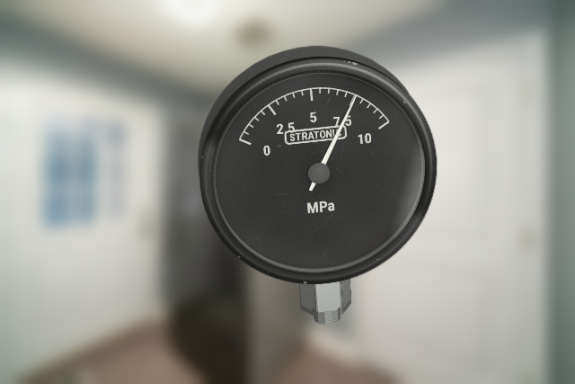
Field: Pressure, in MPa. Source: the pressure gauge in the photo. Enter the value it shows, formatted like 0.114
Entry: 7.5
